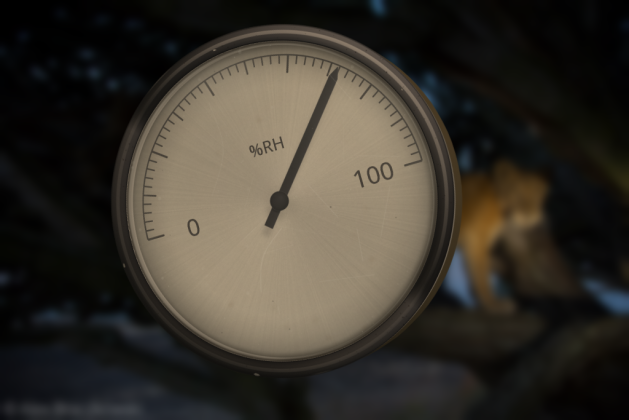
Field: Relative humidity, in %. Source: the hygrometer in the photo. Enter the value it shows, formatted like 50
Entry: 72
